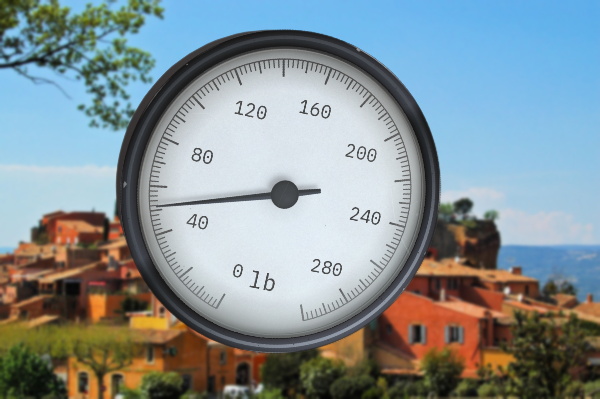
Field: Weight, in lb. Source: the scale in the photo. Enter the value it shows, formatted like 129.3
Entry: 52
